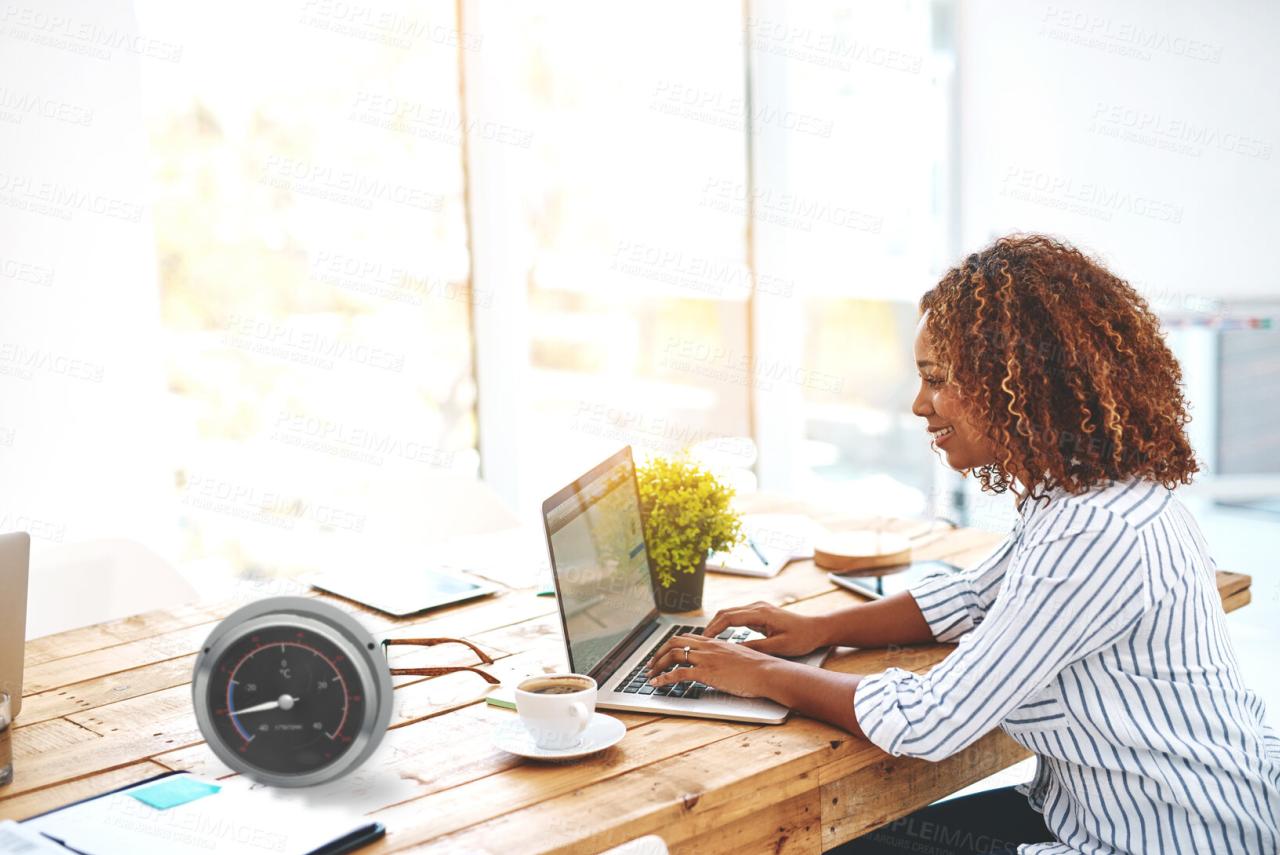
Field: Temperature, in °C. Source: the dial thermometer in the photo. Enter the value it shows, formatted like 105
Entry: -30
